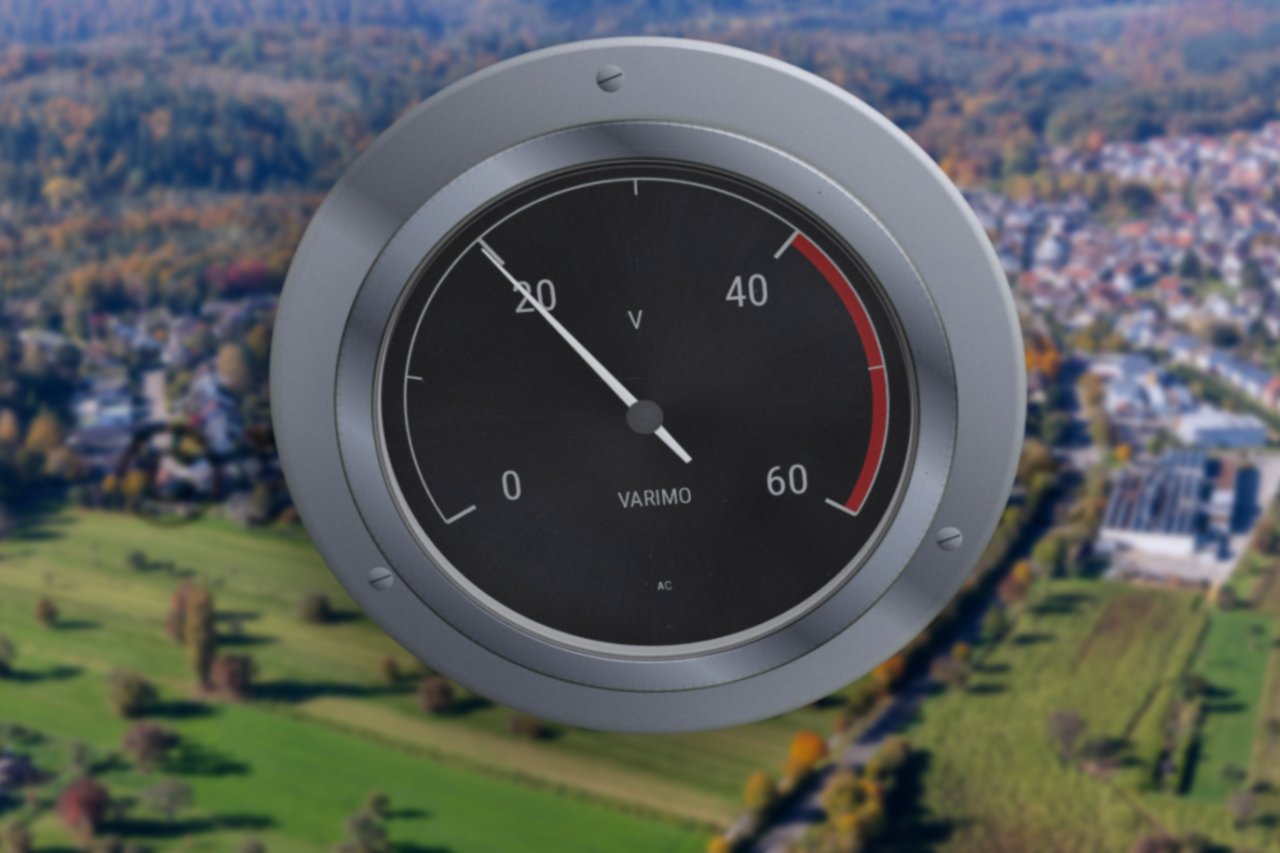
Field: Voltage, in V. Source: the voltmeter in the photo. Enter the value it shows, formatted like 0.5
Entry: 20
